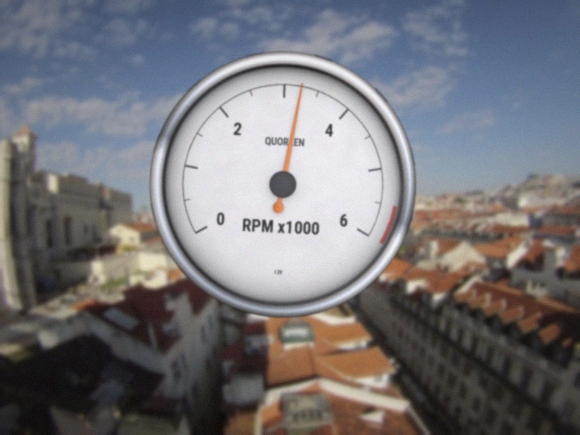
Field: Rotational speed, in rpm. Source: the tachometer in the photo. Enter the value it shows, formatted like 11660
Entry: 3250
